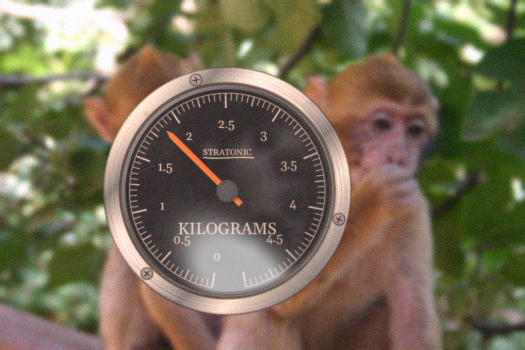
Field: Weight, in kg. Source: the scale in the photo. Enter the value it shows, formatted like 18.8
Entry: 1.85
